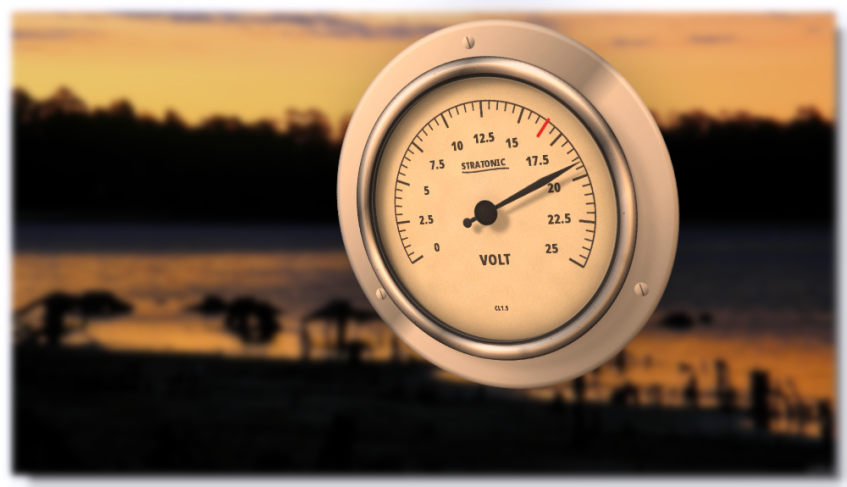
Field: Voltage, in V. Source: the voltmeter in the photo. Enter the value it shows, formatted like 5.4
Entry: 19.25
